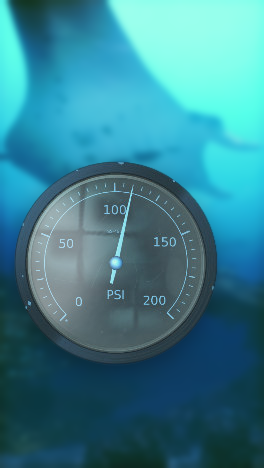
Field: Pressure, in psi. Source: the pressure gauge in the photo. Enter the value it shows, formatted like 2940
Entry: 110
